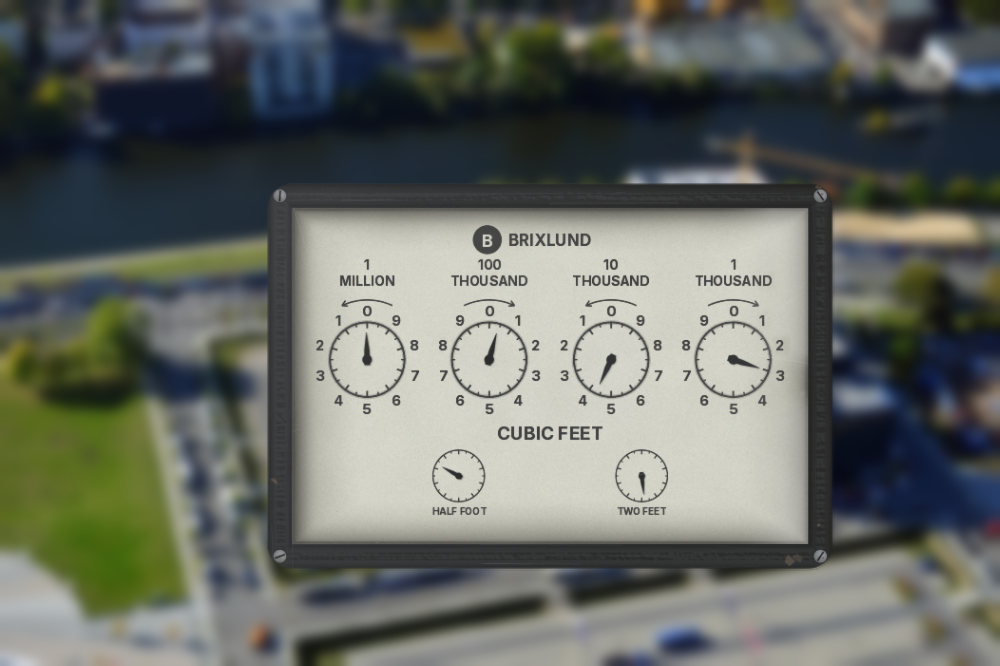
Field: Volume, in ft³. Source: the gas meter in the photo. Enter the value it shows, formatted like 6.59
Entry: 4300
